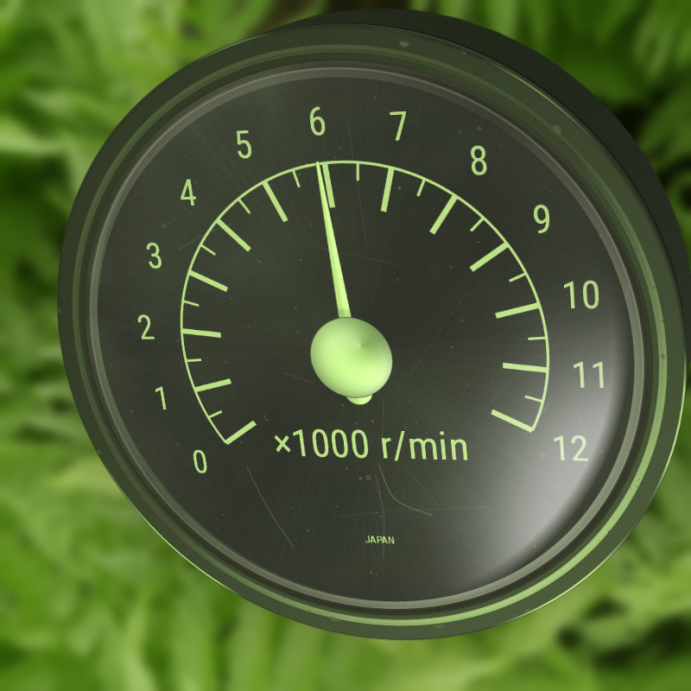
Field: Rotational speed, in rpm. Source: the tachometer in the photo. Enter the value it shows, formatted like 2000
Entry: 6000
